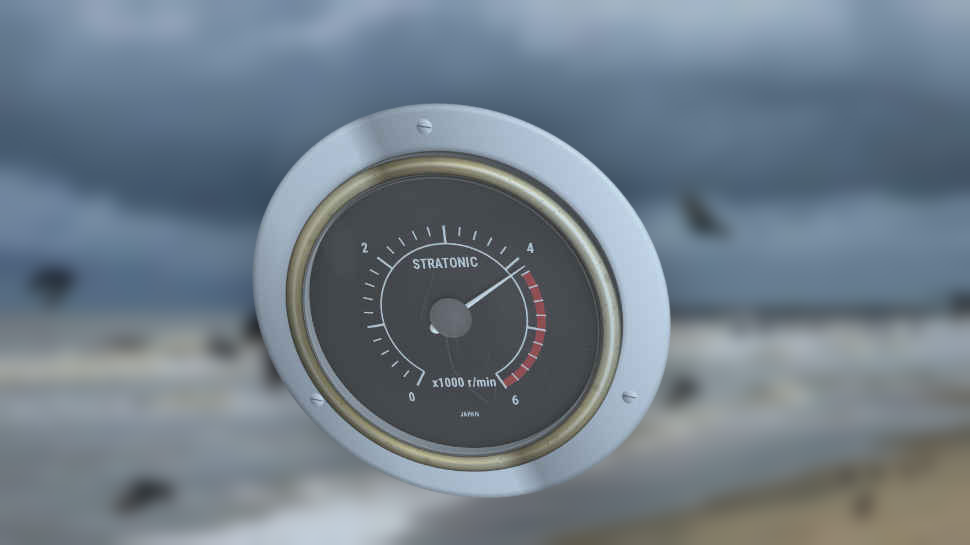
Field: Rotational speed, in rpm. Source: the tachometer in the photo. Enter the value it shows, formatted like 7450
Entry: 4100
